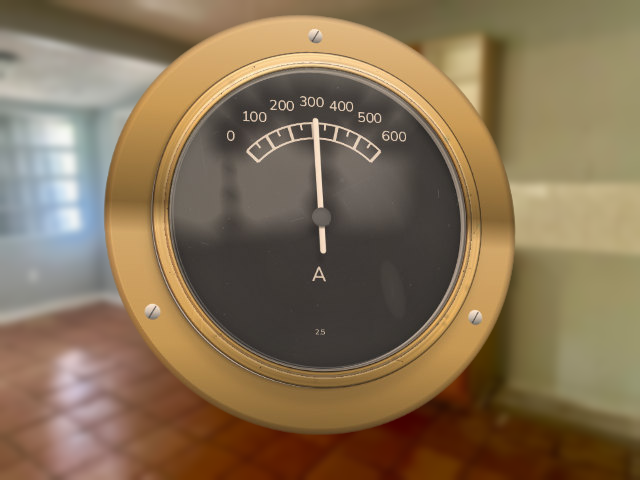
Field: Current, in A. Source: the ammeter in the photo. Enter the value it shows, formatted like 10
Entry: 300
